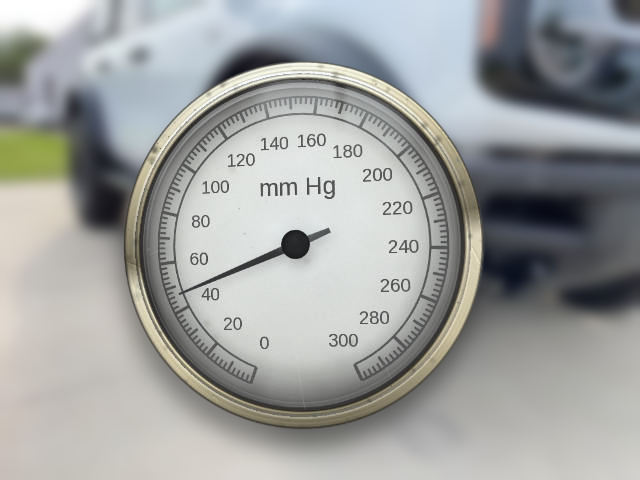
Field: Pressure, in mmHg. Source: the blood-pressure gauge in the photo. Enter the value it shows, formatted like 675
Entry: 46
